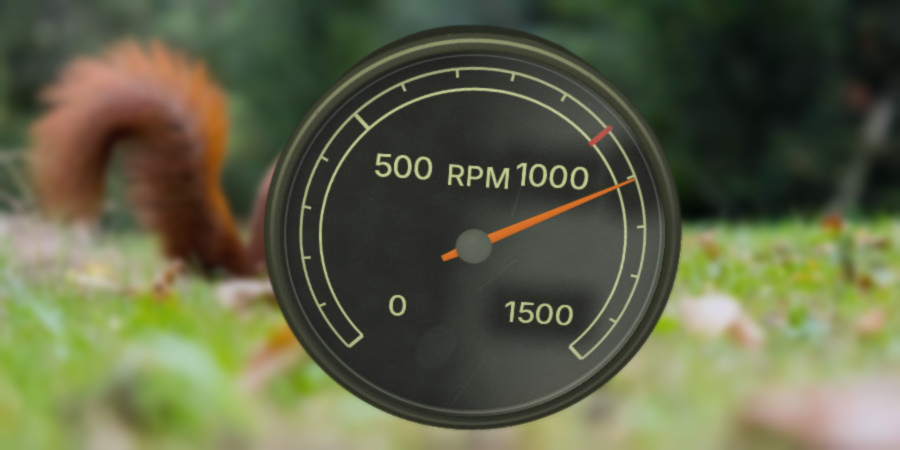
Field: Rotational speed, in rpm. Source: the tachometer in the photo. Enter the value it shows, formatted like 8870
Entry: 1100
